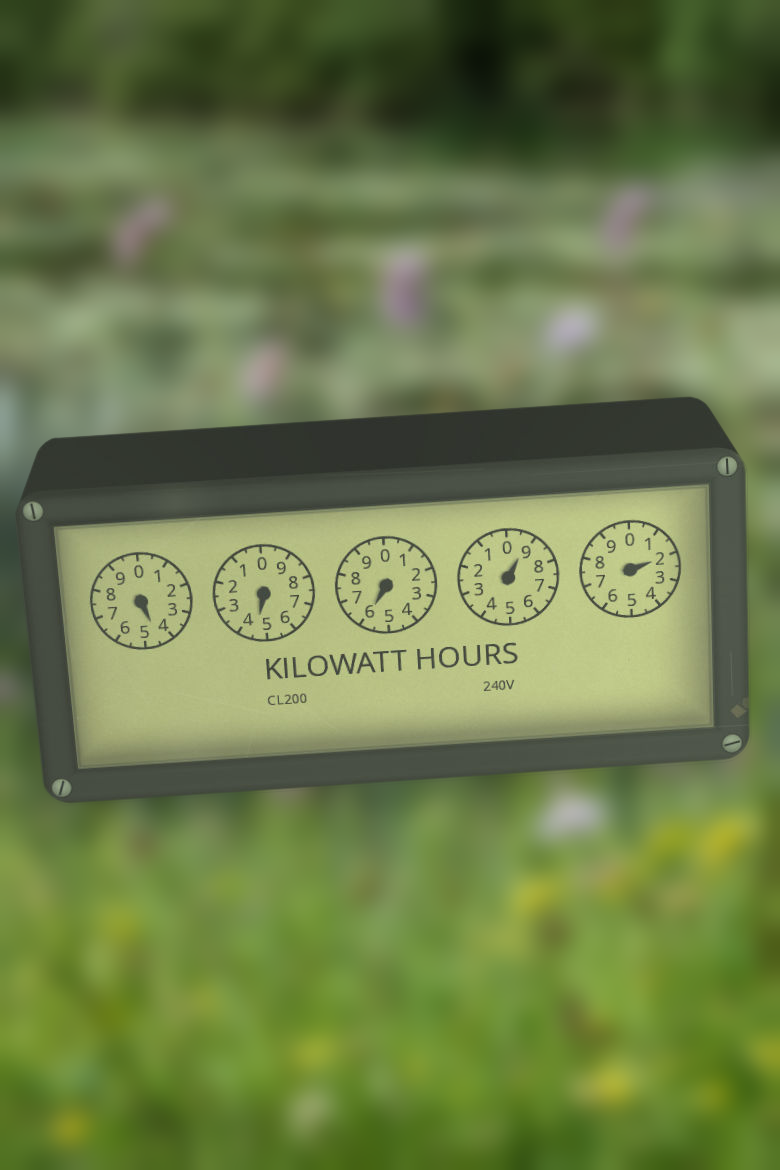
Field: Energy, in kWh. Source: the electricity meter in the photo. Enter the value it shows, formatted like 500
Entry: 44592
